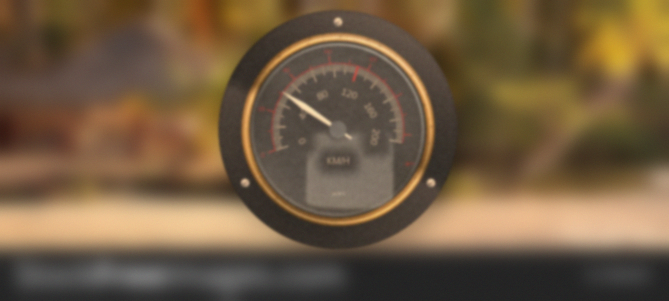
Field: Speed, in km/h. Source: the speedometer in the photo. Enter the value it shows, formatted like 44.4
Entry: 50
